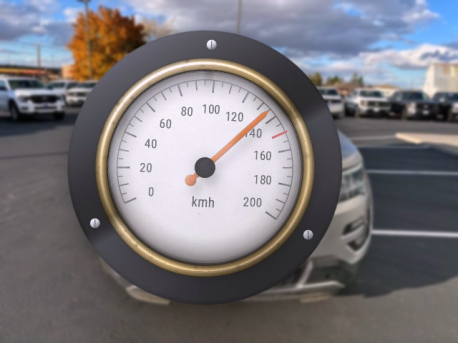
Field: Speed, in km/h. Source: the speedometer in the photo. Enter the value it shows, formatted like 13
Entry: 135
